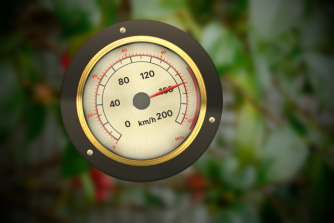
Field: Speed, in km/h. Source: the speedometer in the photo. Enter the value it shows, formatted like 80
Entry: 160
